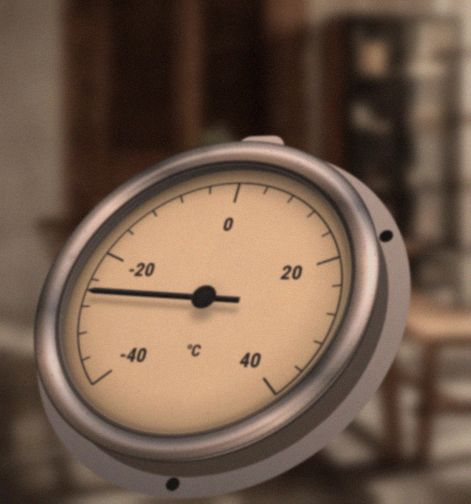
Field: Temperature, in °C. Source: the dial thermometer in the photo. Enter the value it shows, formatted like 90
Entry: -26
